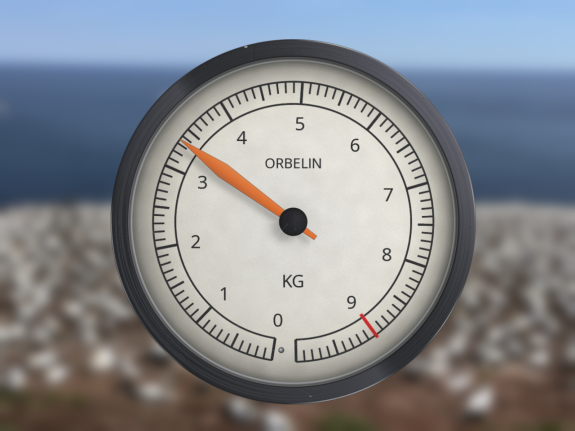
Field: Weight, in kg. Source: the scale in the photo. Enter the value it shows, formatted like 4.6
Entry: 3.35
